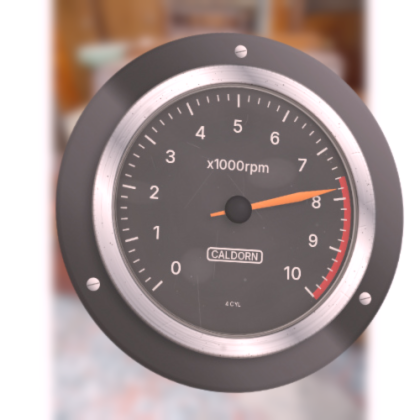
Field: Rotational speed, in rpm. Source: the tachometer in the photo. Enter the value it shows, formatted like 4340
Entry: 7800
